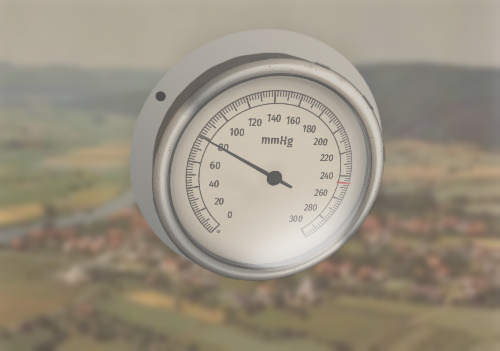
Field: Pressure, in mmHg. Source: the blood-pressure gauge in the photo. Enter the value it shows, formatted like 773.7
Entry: 80
